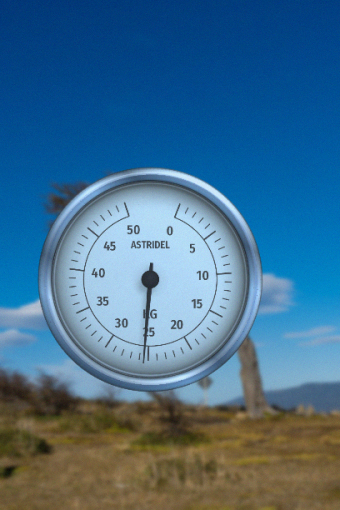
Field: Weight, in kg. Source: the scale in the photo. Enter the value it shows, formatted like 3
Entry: 25.5
